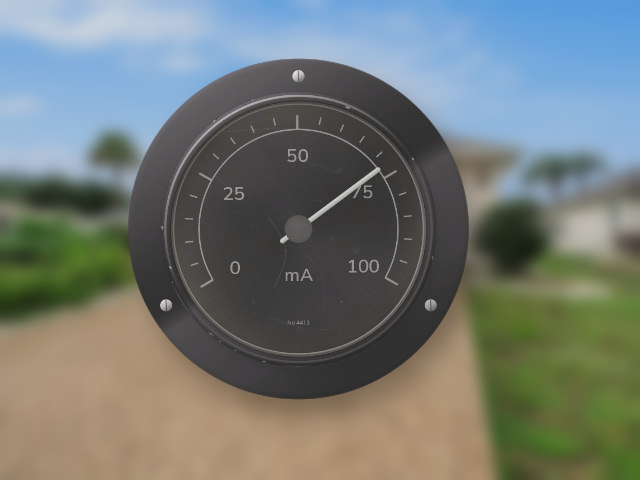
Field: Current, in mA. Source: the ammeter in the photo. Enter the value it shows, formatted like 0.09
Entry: 72.5
